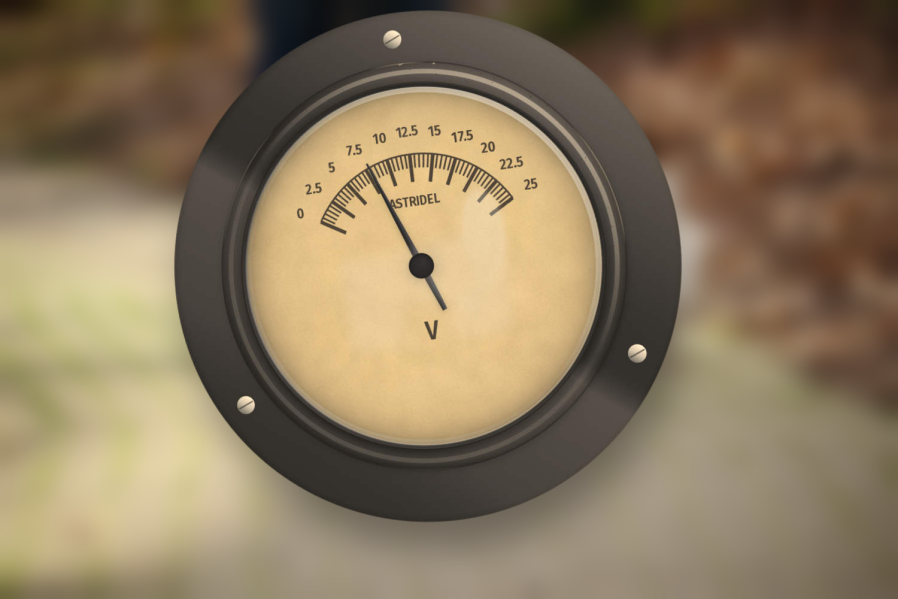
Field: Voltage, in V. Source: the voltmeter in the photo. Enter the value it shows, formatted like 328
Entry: 8
